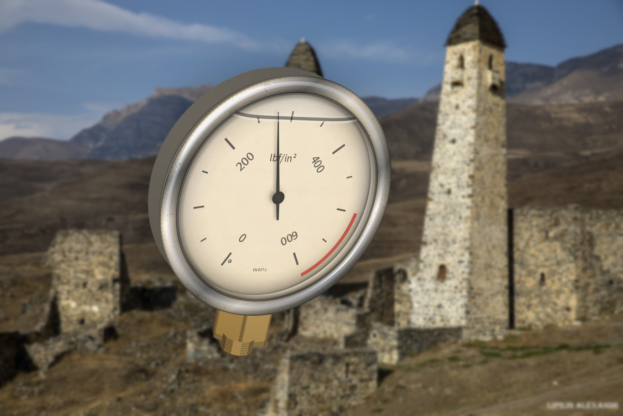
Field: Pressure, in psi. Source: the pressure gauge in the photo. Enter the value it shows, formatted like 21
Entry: 275
